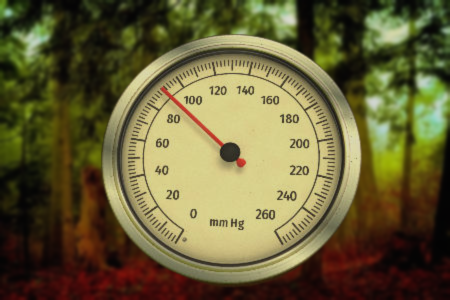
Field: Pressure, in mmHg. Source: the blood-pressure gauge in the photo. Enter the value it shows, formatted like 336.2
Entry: 90
